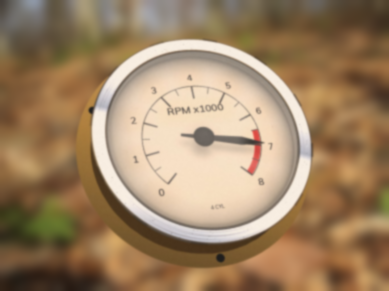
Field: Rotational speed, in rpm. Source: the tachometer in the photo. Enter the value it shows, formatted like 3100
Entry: 7000
